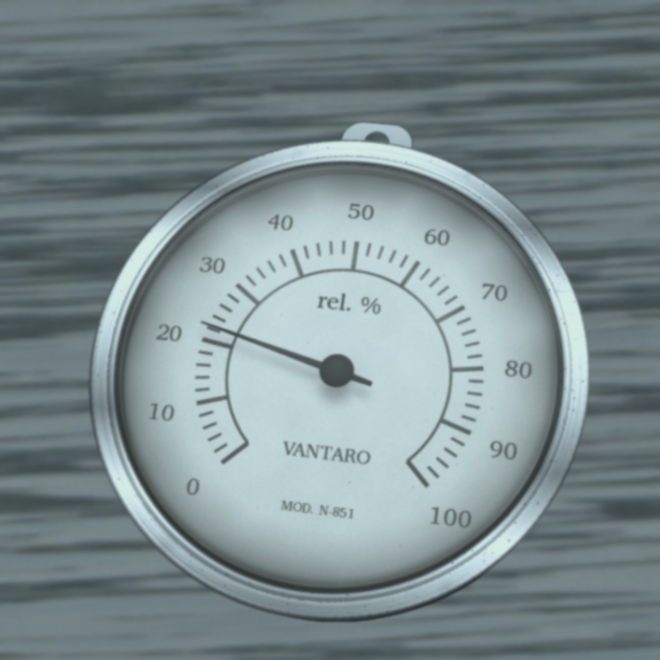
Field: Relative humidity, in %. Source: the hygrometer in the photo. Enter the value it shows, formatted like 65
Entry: 22
